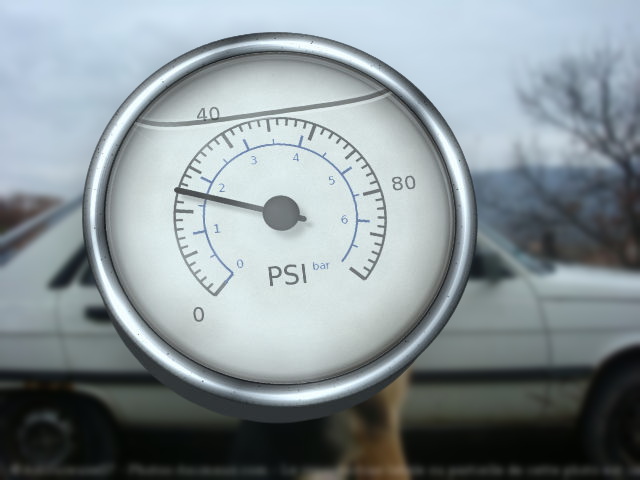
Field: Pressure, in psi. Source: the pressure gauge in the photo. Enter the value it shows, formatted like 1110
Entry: 24
